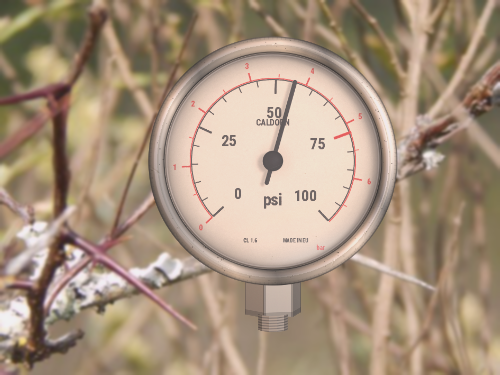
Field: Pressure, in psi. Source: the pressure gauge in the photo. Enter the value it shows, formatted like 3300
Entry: 55
